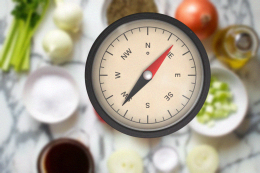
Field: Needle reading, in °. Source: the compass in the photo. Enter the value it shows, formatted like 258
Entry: 40
